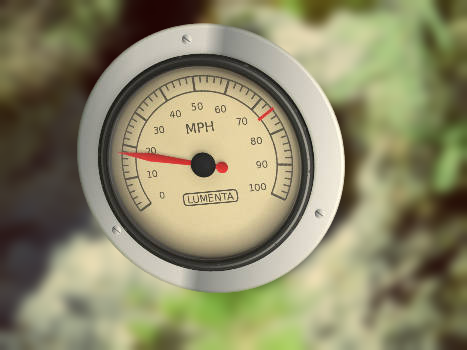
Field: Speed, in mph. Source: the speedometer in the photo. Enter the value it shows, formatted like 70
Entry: 18
